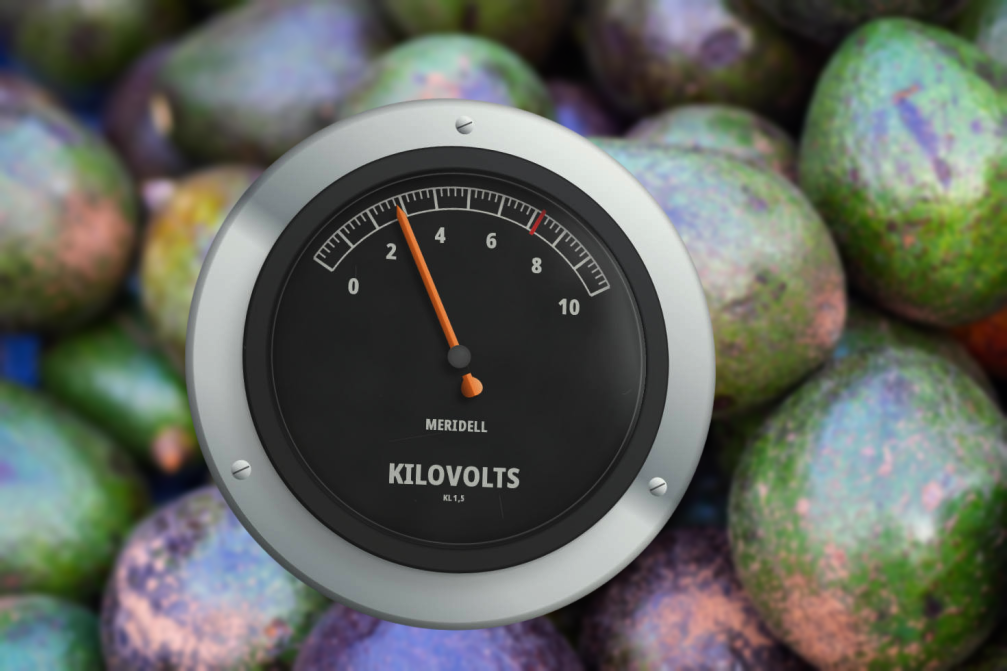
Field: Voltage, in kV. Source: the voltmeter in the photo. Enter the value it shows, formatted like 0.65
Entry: 2.8
